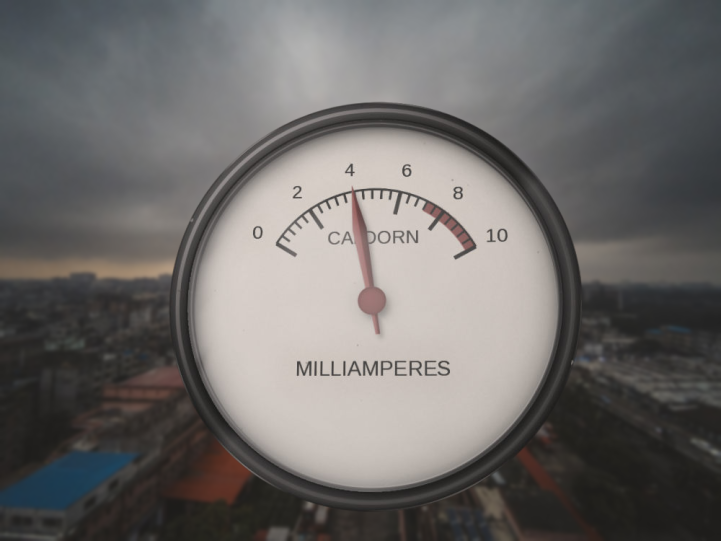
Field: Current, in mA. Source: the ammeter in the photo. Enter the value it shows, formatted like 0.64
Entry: 4
